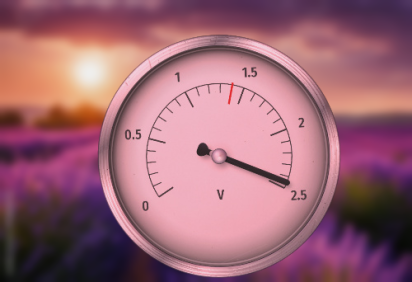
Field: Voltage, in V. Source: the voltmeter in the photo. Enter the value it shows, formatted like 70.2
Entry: 2.45
